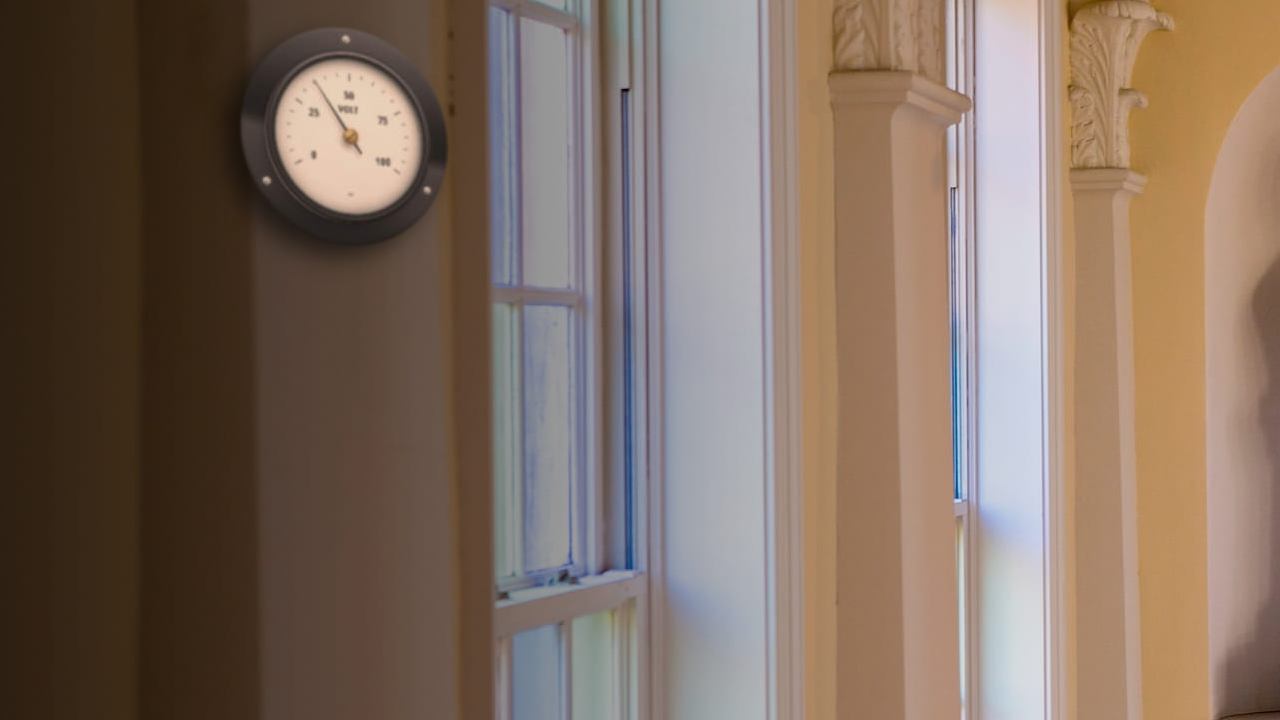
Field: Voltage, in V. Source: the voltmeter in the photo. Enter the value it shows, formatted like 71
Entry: 35
